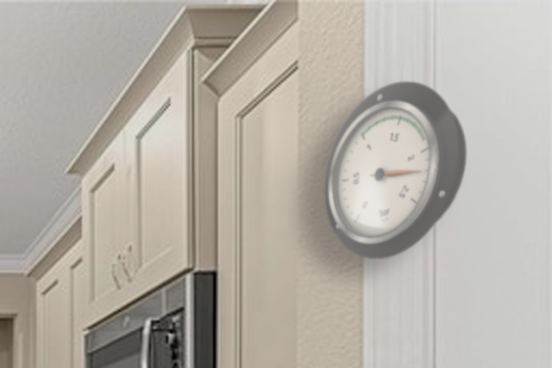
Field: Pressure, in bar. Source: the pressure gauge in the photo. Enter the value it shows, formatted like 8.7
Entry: 2.2
